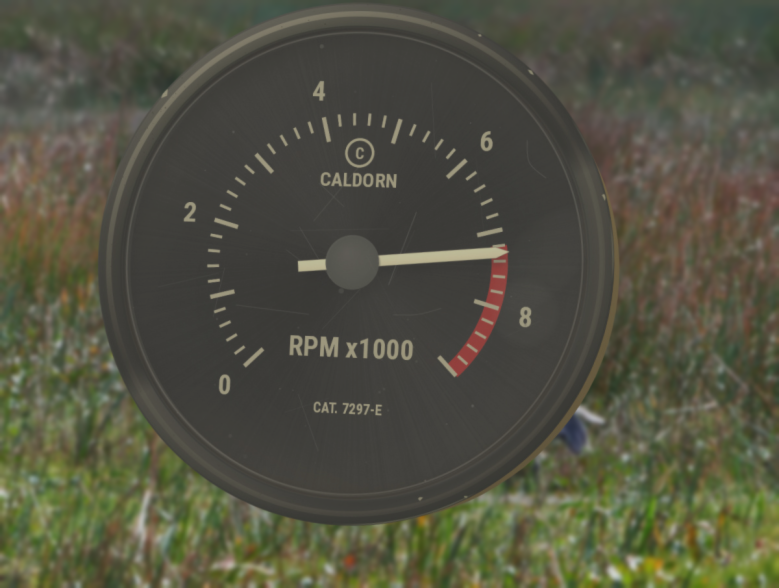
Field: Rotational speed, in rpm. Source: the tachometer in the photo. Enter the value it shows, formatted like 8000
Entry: 7300
